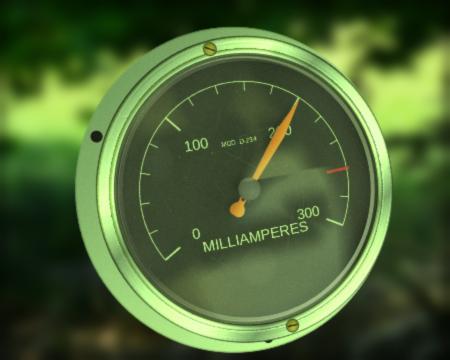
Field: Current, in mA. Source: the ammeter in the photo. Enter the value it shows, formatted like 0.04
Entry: 200
